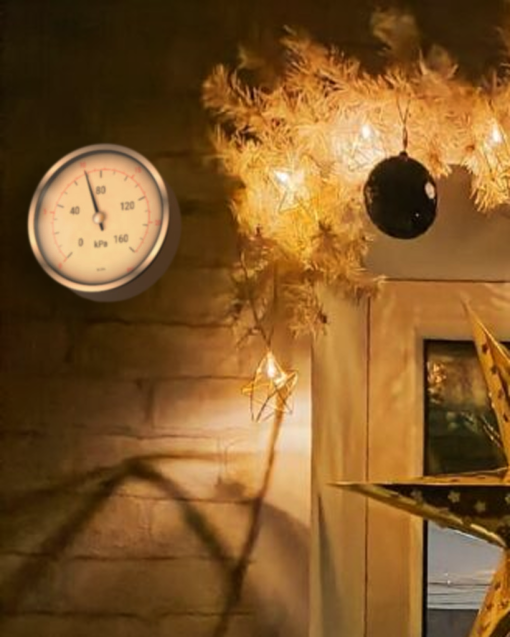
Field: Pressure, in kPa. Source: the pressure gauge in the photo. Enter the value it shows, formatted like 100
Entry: 70
